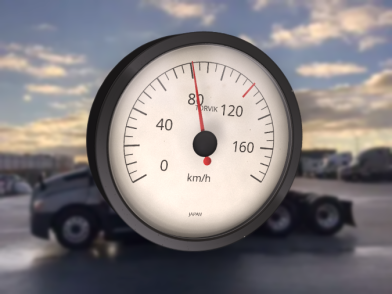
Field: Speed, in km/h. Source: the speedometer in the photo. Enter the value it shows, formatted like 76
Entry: 80
